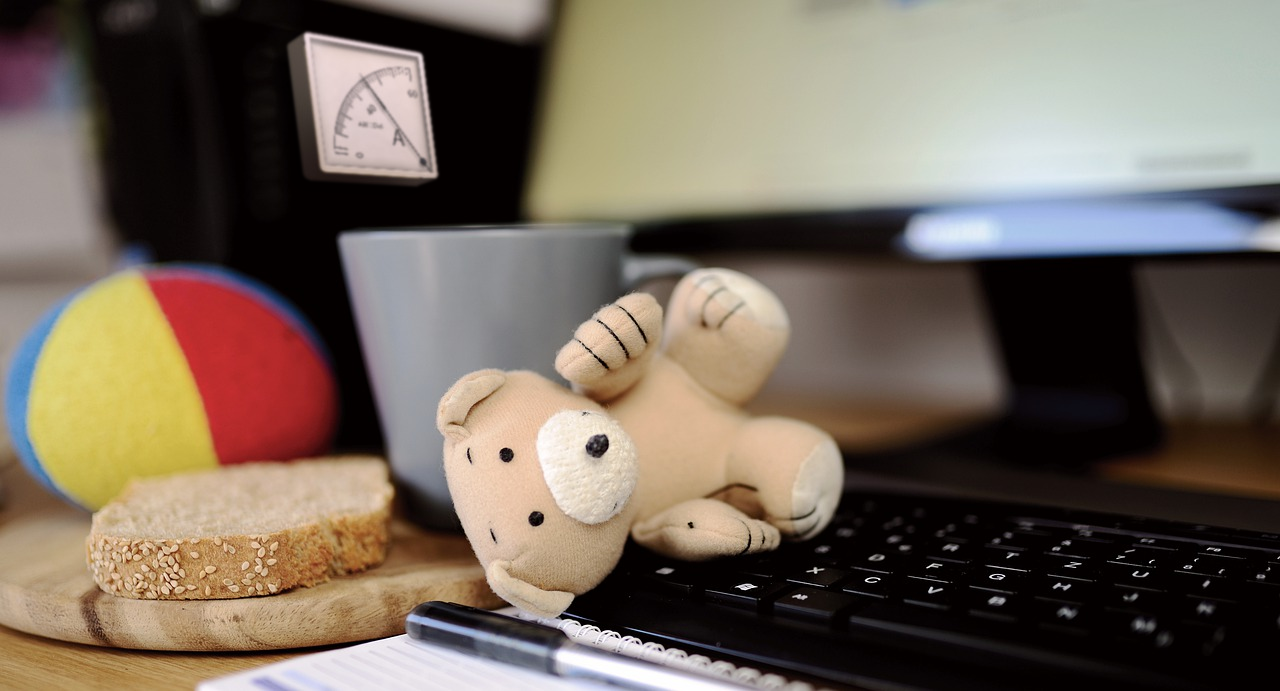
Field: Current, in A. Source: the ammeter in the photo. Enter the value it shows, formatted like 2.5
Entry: 45
